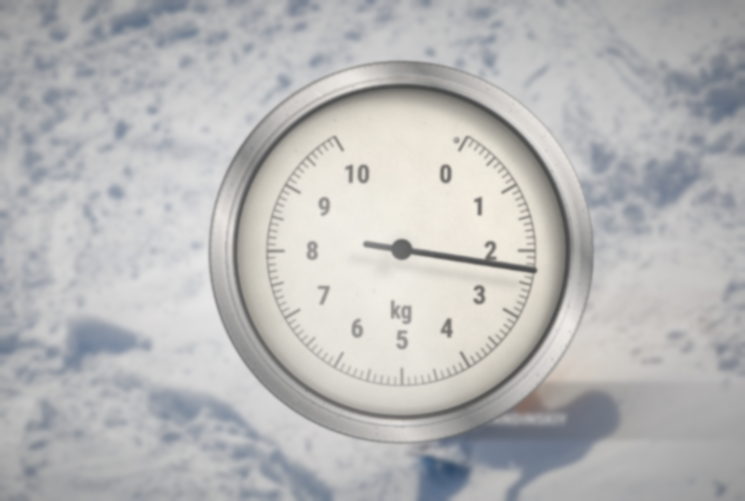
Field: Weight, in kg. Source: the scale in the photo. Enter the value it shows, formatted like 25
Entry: 2.3
